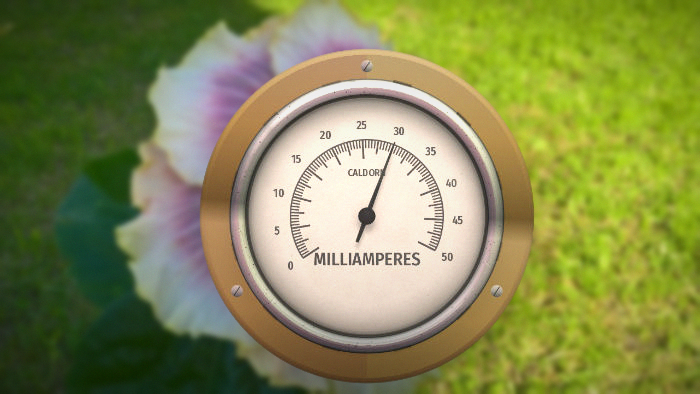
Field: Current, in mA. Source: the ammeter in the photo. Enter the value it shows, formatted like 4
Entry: 30
